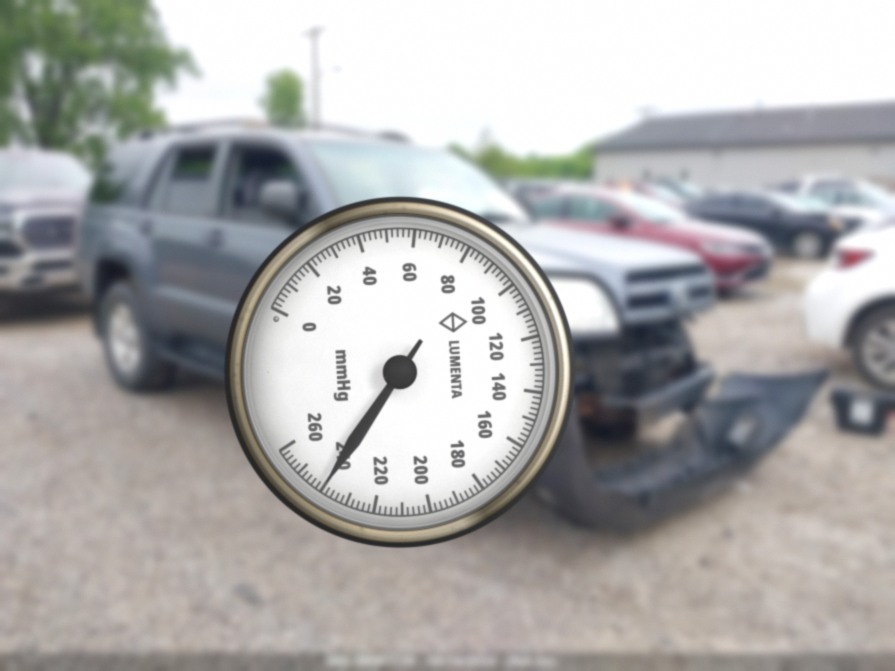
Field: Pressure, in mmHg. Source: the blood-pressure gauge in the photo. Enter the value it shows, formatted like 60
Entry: 240
